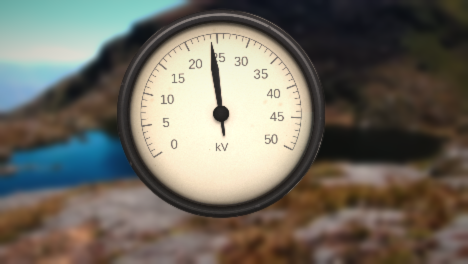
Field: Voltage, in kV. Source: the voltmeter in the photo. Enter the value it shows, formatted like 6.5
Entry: 24
